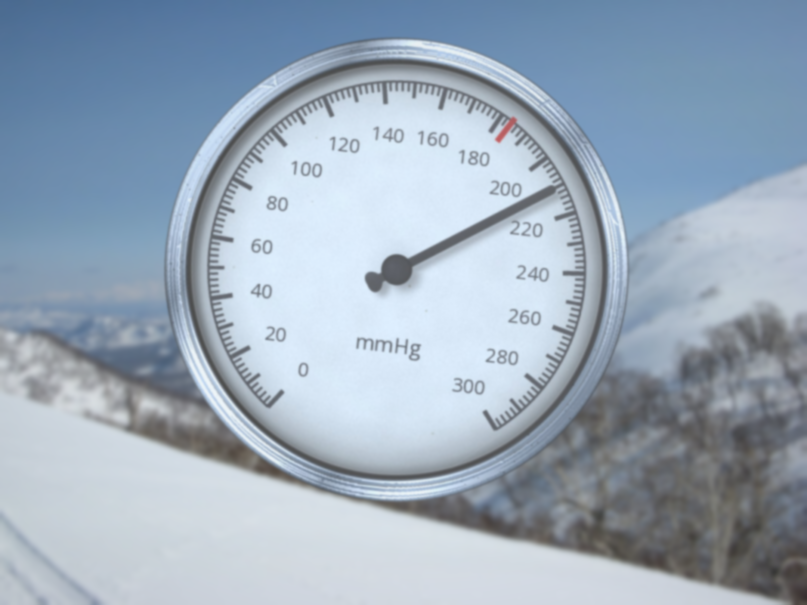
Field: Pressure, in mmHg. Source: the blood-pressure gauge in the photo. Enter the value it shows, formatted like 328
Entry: 210
